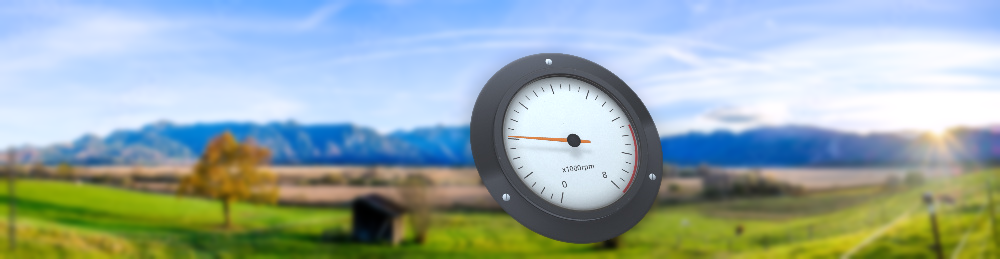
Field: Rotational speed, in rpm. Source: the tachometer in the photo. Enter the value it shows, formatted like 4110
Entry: 2000
